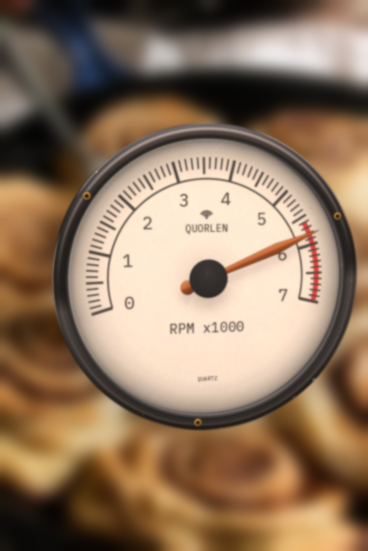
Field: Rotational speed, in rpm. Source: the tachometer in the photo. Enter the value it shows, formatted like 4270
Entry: 5800
